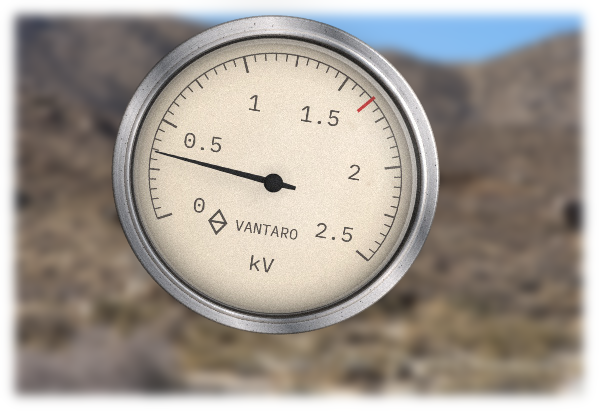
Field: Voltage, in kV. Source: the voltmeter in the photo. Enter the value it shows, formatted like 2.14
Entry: 0.35
